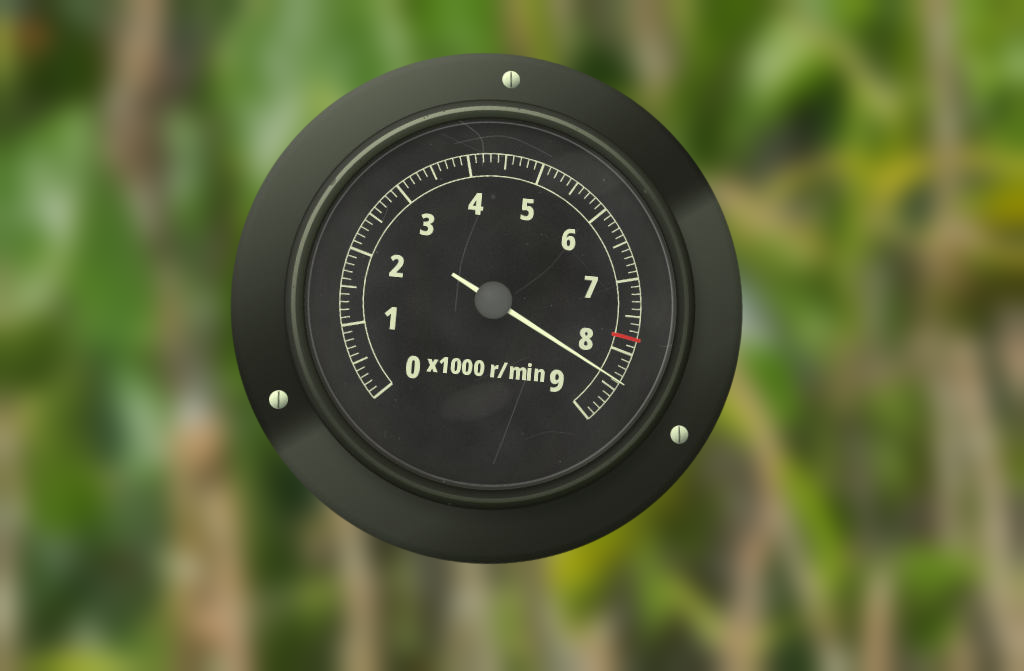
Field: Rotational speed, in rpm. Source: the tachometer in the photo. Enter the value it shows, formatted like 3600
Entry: 8400
